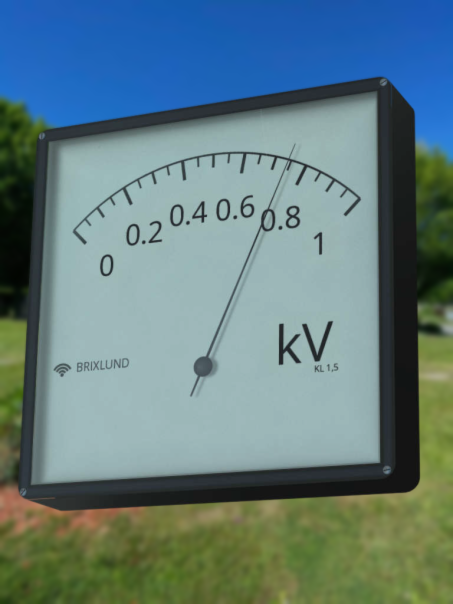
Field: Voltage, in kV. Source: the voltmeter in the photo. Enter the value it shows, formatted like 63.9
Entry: 0.75
